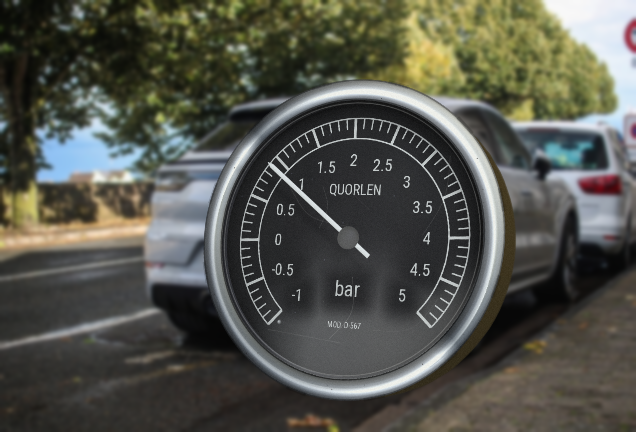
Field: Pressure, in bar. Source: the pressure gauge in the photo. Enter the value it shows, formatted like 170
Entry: 0.9
